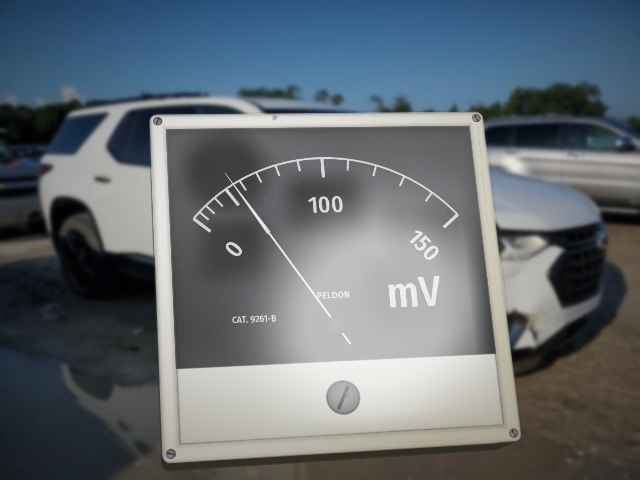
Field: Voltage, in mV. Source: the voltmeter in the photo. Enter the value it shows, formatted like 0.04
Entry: 55
